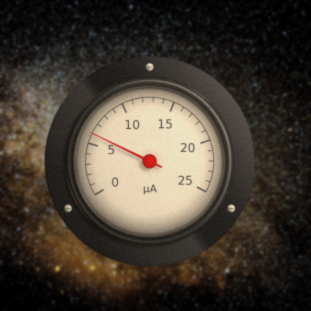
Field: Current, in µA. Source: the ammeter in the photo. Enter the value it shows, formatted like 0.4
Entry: 6
